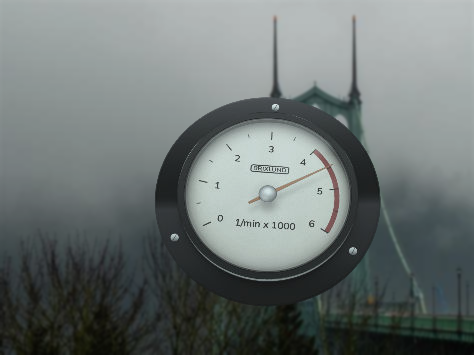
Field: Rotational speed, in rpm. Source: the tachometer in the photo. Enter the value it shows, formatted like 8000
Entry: 4500
